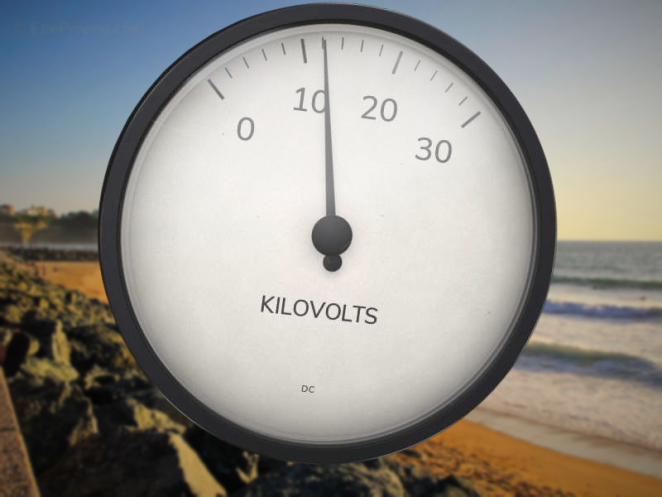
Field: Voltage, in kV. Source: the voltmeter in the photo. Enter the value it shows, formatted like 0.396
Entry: 12
